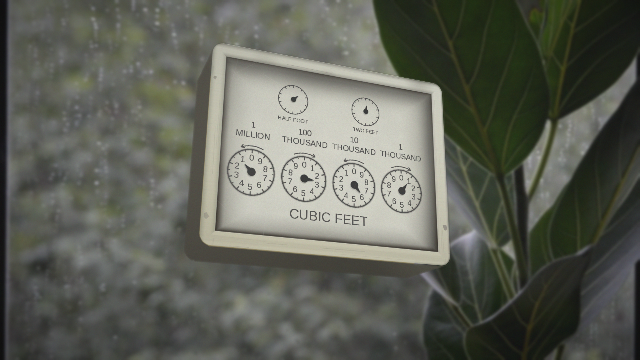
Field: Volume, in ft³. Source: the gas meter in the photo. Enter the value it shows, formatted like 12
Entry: 126100
